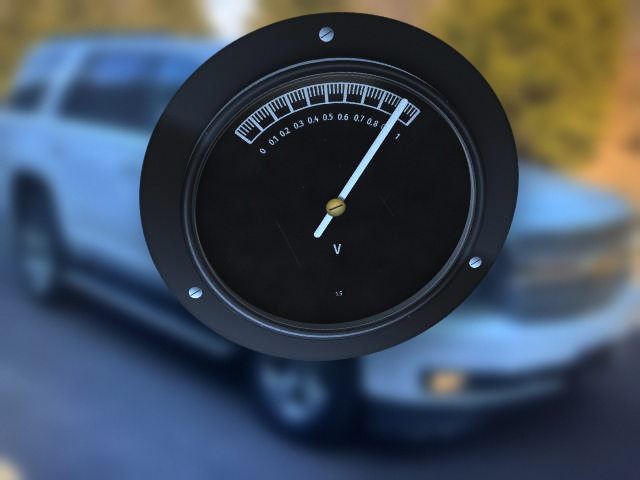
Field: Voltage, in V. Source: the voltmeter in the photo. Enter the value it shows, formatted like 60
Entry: 0.9
